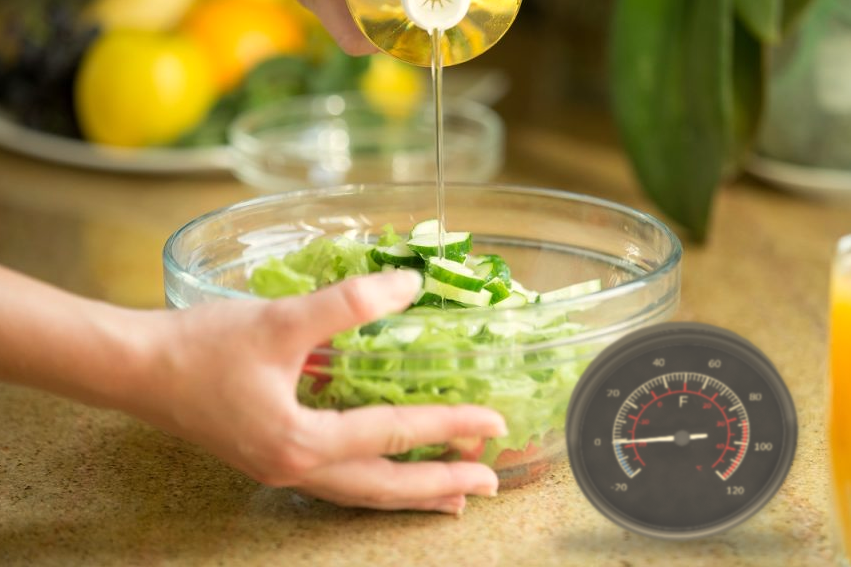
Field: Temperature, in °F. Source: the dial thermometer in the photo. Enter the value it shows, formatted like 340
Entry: 0
